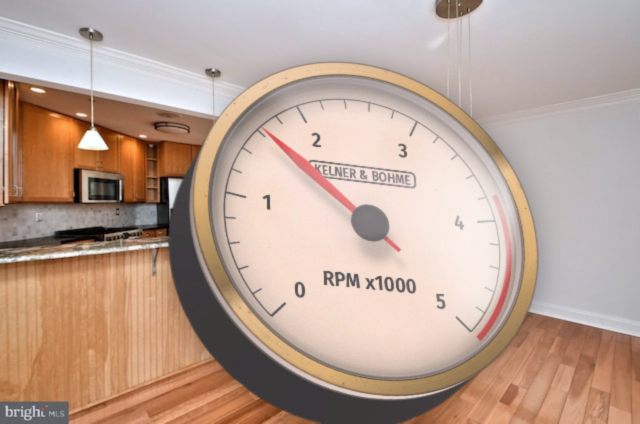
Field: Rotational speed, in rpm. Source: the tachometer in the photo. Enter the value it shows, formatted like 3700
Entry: 1600
